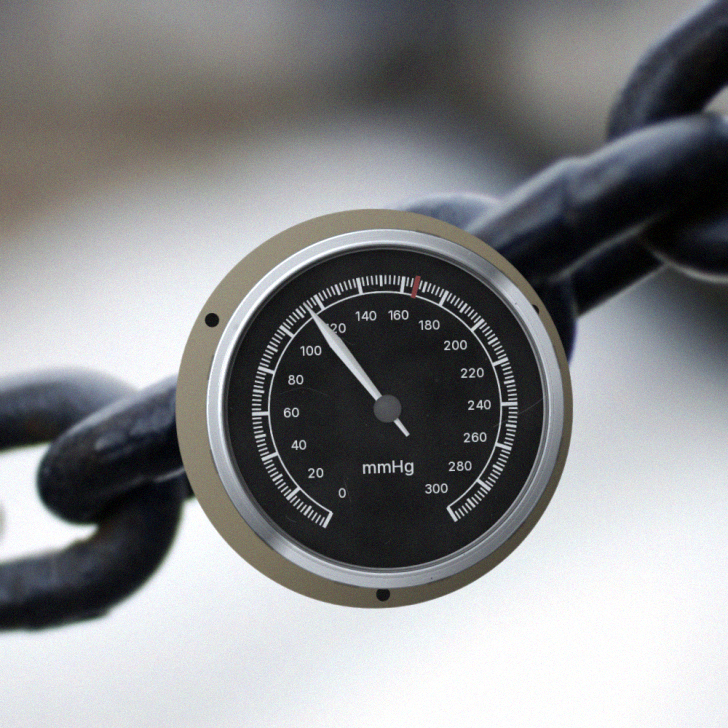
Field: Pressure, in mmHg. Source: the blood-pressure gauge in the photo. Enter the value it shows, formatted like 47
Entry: 114
